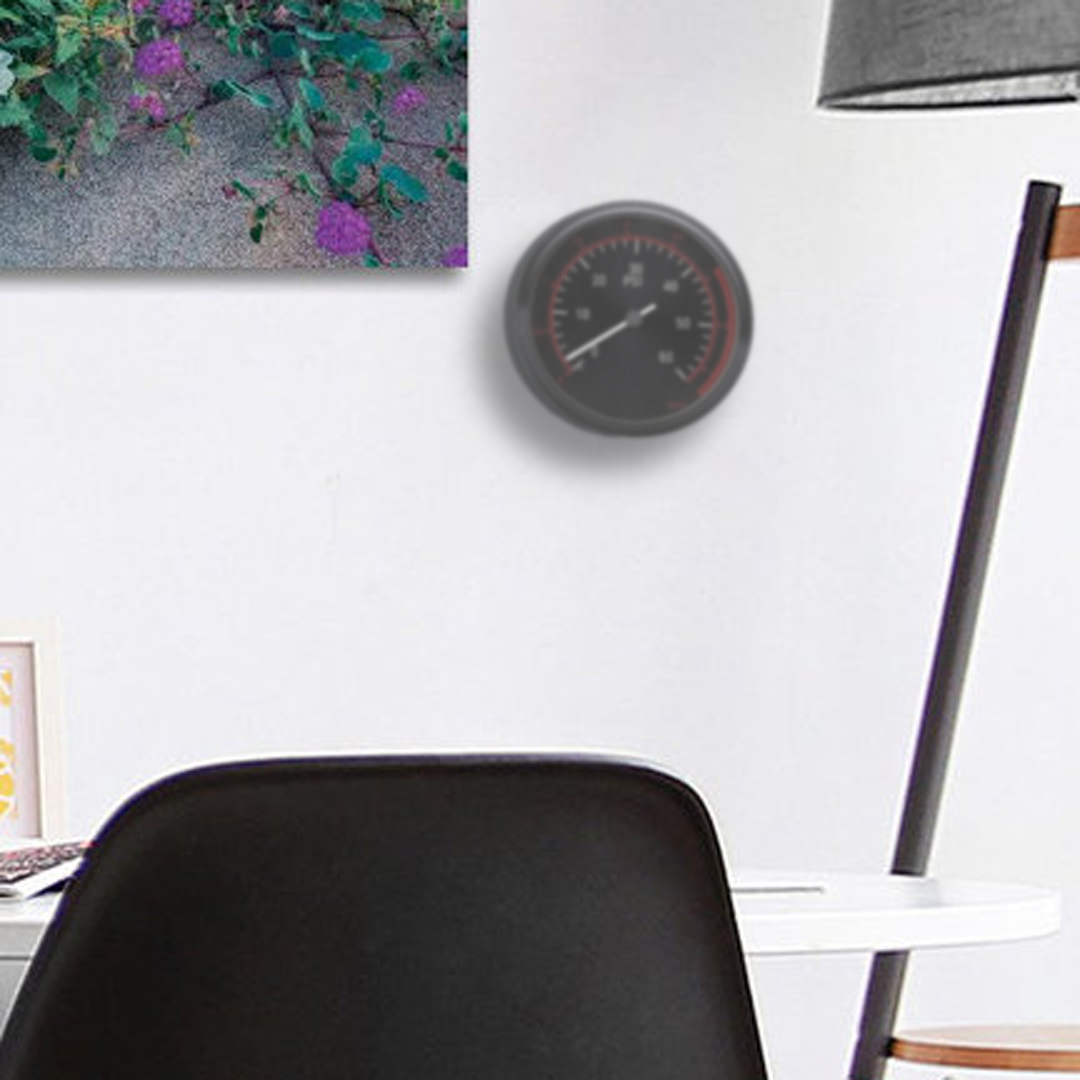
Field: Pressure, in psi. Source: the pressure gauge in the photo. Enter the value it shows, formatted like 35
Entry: 2
